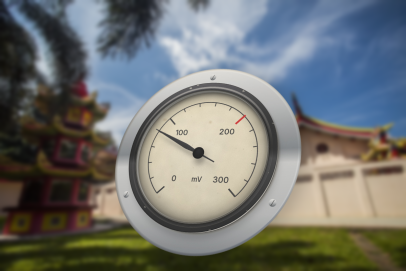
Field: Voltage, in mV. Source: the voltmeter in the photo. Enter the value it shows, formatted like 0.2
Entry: 80
